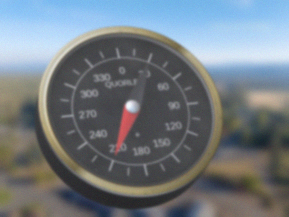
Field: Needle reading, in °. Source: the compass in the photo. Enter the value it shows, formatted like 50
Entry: 210
